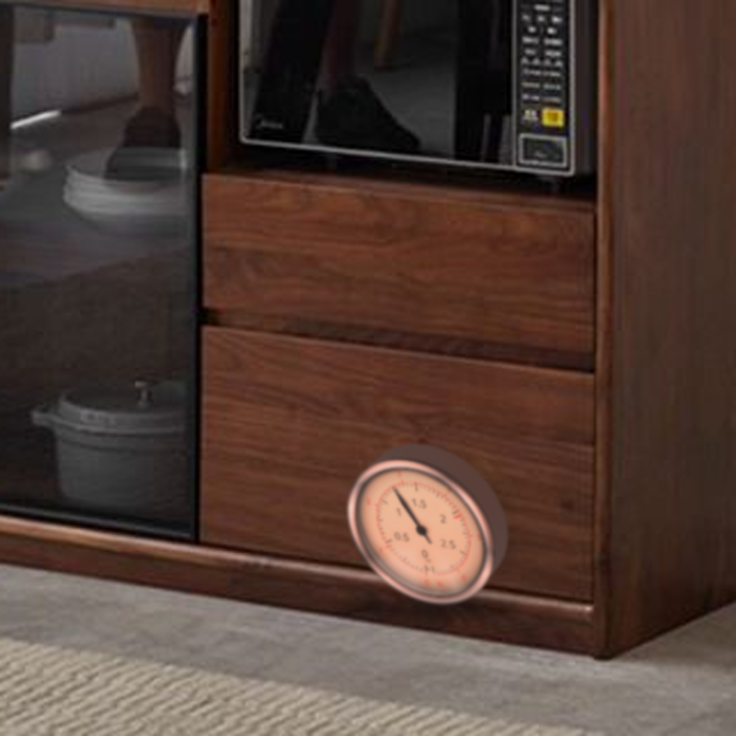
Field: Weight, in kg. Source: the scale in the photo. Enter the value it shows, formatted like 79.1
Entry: 1.25
